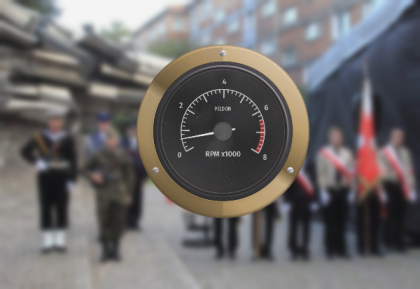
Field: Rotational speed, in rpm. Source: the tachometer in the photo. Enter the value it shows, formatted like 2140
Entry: 600
